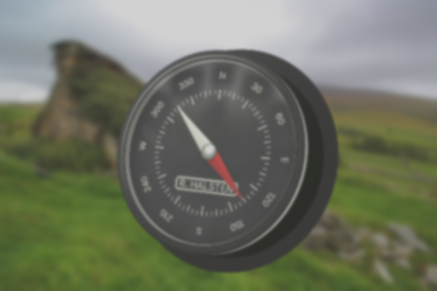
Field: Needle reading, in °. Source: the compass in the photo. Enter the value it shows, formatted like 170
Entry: 135
